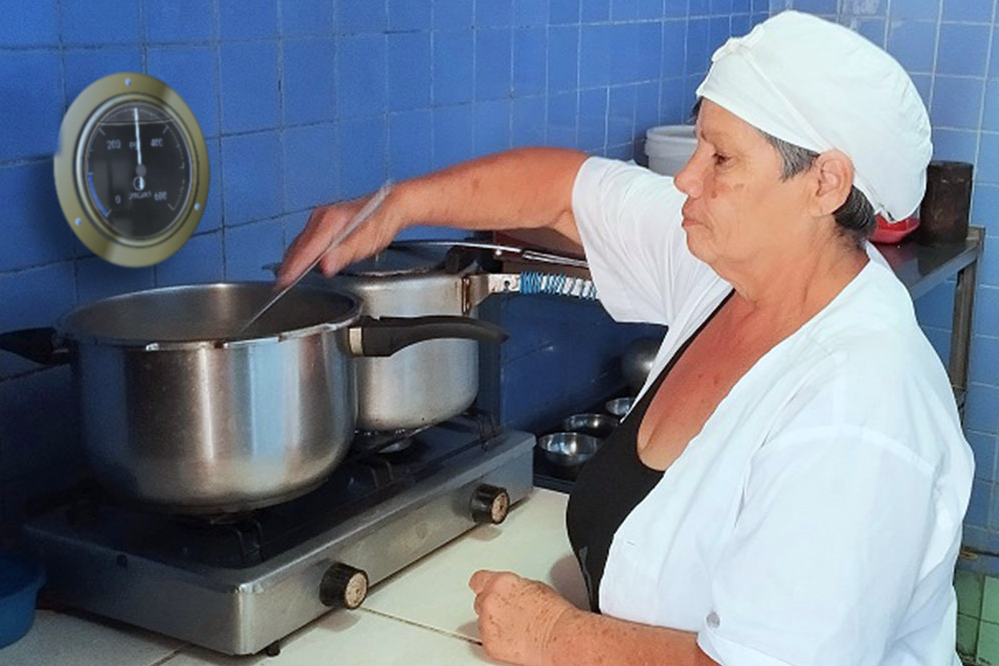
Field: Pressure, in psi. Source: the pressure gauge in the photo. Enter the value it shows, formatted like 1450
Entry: 300
